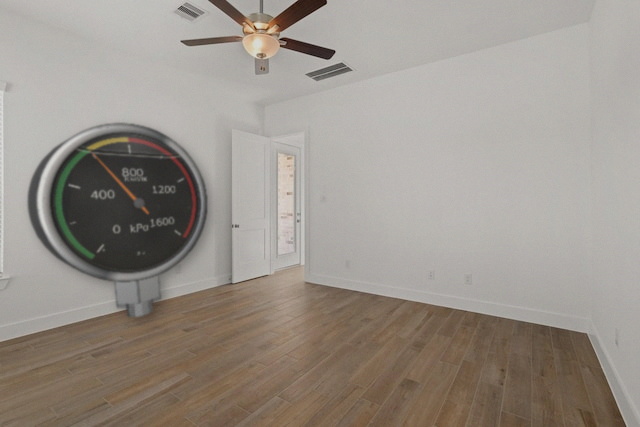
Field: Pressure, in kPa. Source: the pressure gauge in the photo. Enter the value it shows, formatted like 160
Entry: 600
